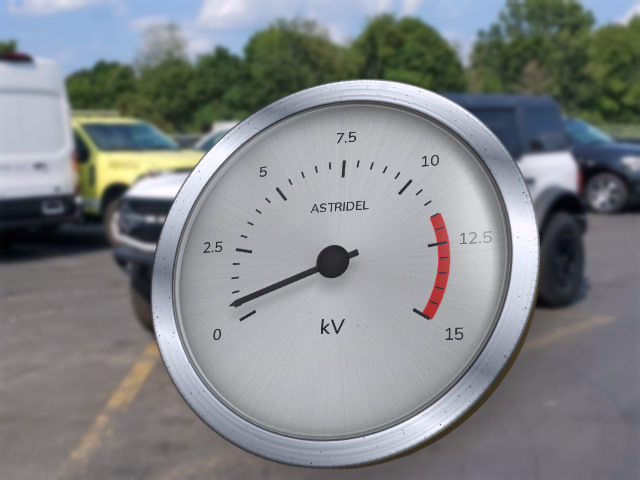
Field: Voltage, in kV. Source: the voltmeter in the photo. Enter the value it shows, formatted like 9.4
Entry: 0.5
